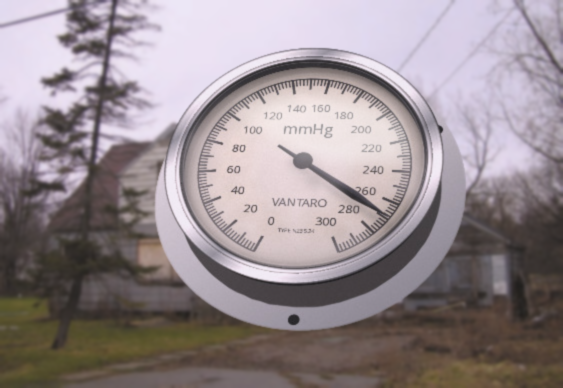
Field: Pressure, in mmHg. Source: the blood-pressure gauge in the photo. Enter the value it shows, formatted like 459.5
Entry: 270
